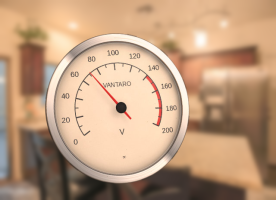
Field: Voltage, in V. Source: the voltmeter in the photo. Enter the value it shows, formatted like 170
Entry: 70
